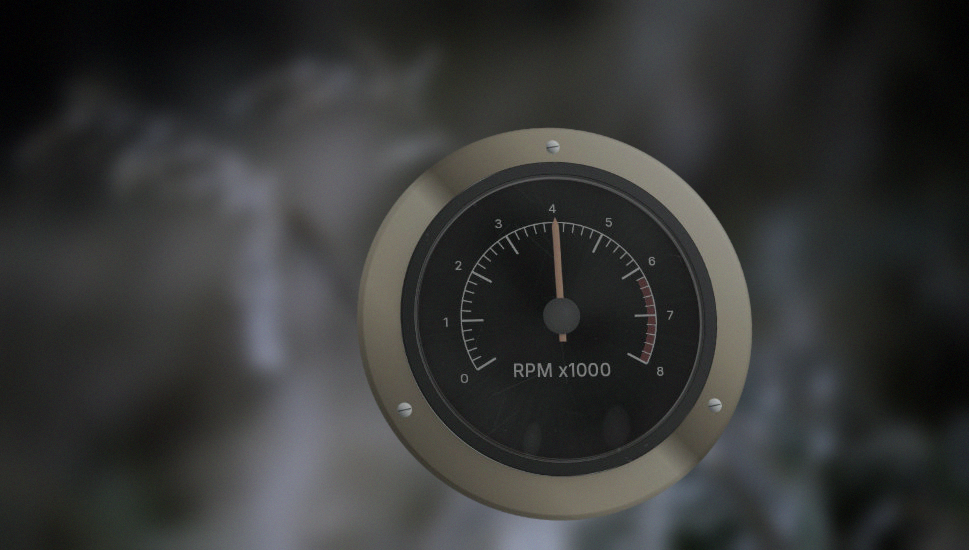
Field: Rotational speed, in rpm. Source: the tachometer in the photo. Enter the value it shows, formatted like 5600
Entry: 4000
